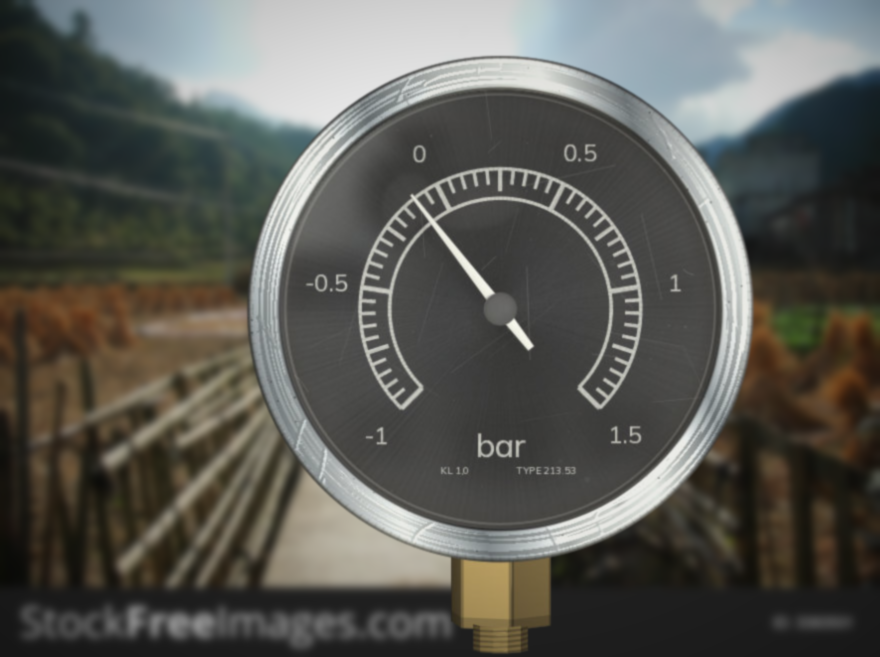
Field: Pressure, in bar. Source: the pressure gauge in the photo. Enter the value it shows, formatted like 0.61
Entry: -0.1
